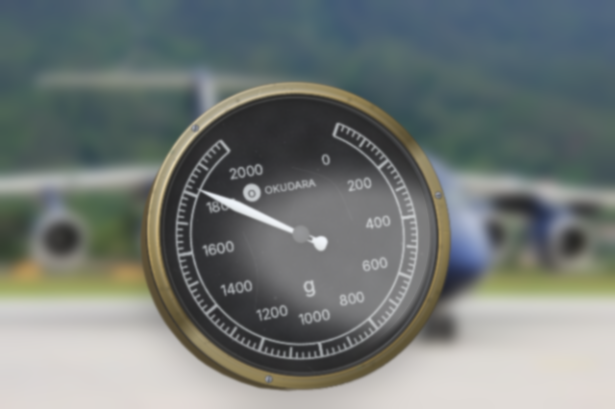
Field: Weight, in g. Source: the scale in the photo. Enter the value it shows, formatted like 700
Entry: 1820
